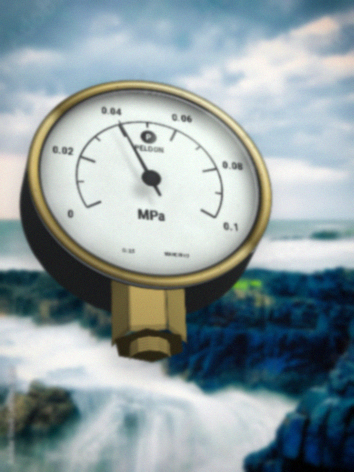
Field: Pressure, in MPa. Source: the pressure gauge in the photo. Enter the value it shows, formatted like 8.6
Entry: 0.04
